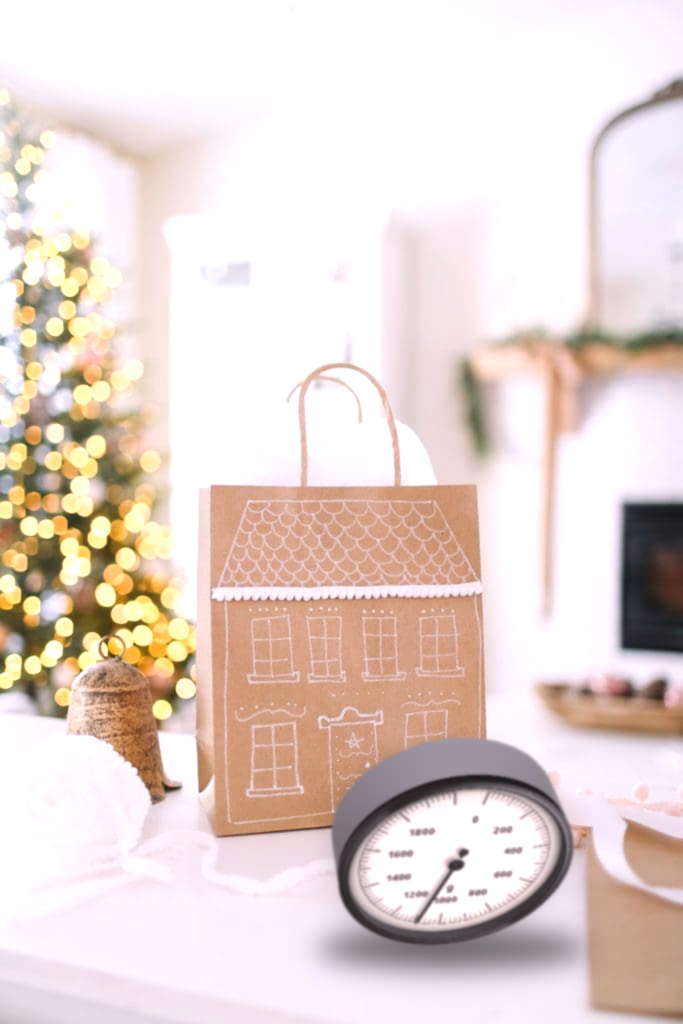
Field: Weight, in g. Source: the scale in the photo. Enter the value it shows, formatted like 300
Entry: 1100
